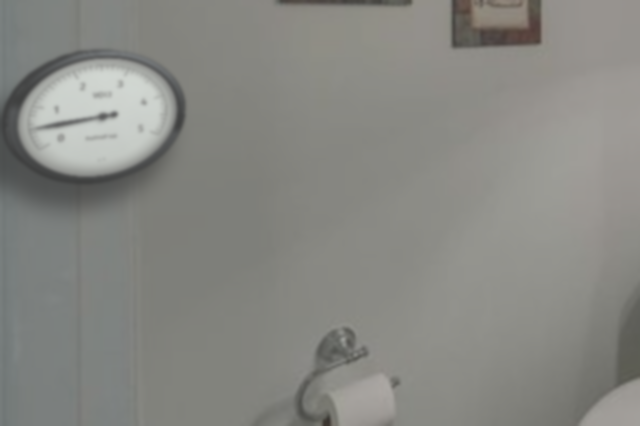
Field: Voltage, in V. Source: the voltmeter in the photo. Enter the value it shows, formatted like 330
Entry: 0.5
